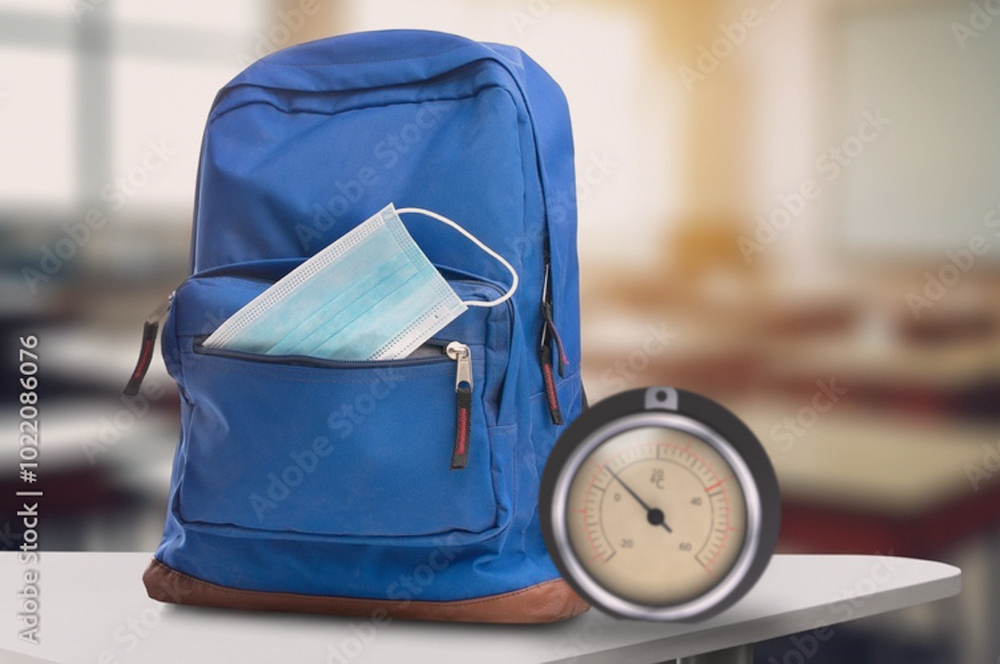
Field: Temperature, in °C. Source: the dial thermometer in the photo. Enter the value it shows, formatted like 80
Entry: 6
